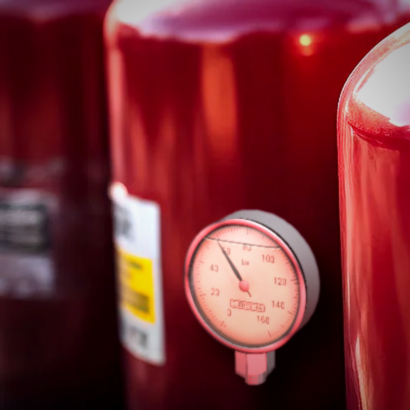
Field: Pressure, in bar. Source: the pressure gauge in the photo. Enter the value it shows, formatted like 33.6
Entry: 60
